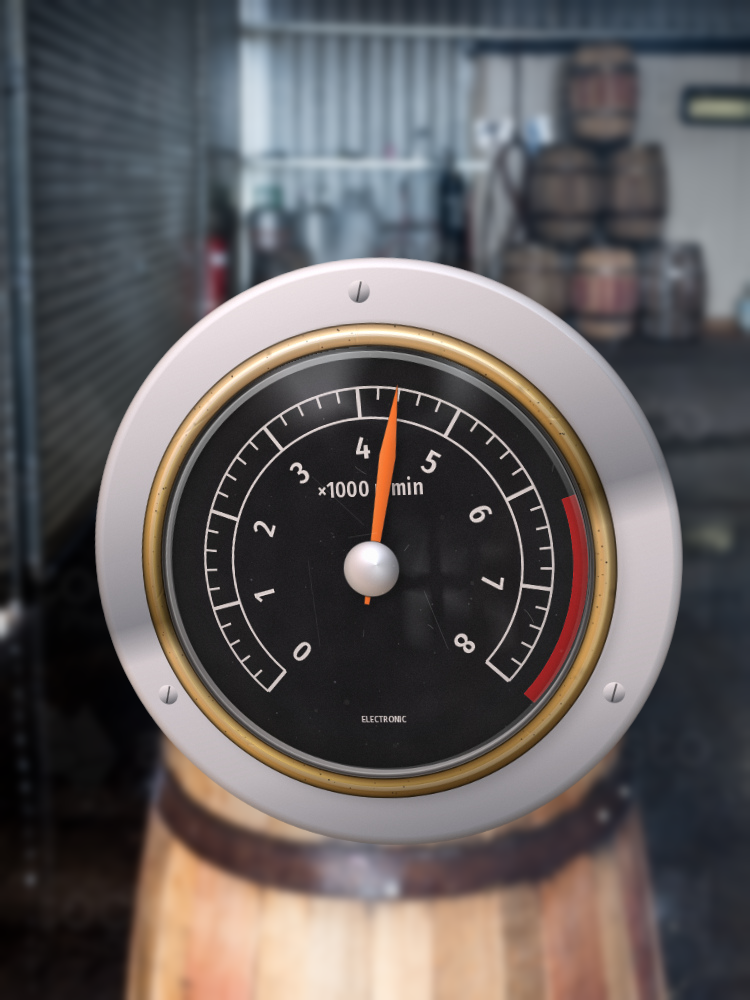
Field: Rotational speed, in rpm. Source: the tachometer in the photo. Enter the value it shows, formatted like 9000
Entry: 4400
